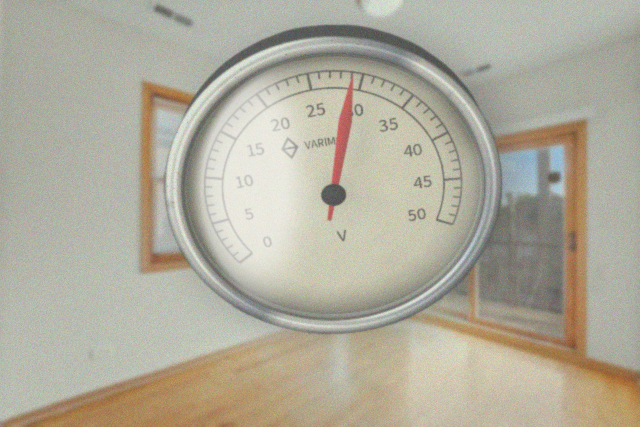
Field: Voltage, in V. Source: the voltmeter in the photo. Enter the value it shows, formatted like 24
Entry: 29
